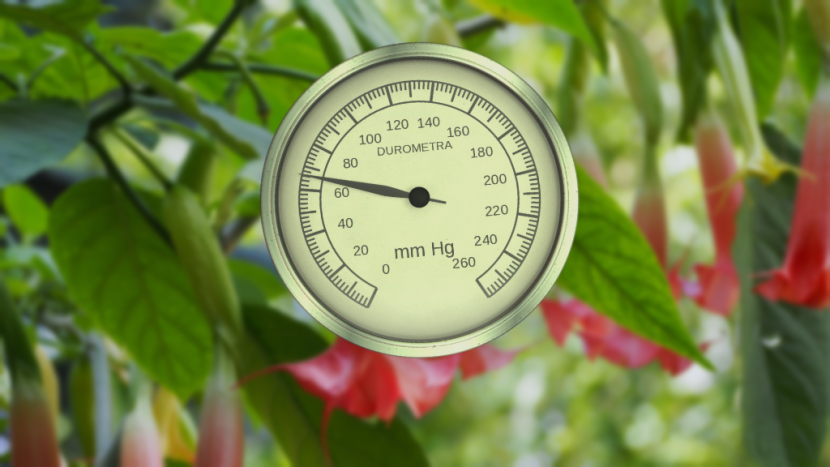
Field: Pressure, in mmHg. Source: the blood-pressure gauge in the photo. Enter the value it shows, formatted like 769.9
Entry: 66
